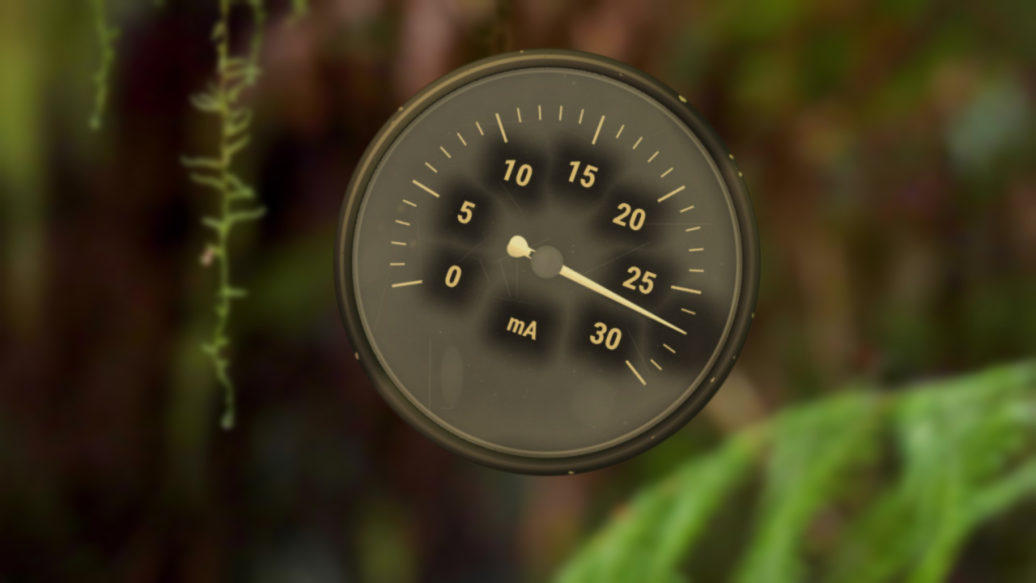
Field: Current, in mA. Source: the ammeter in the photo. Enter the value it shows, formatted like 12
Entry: 27
